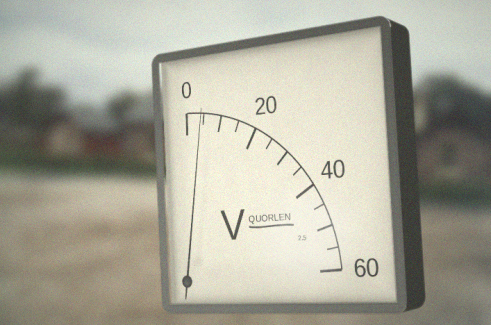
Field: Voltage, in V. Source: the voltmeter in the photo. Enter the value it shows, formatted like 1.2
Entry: 5
